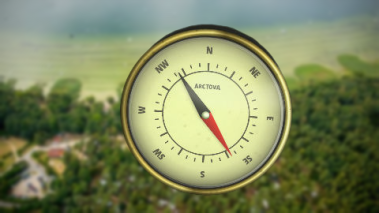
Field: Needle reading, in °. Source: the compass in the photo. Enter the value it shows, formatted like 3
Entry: 145
